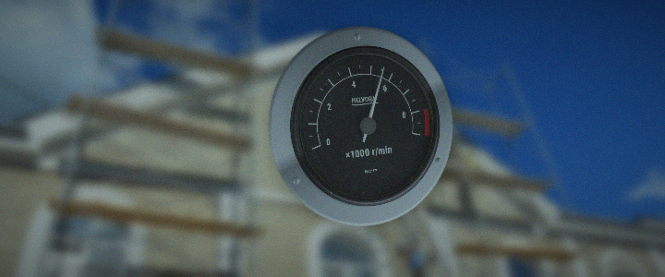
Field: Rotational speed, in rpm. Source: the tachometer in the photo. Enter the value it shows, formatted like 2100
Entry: 5500
